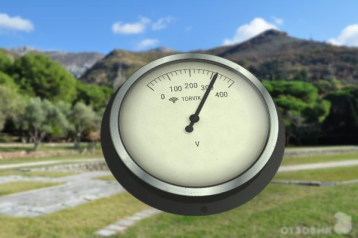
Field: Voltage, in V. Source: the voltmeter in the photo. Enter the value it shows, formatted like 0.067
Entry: 320
